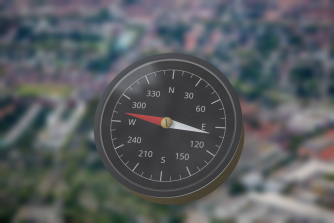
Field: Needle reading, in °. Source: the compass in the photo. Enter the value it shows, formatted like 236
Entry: 280
